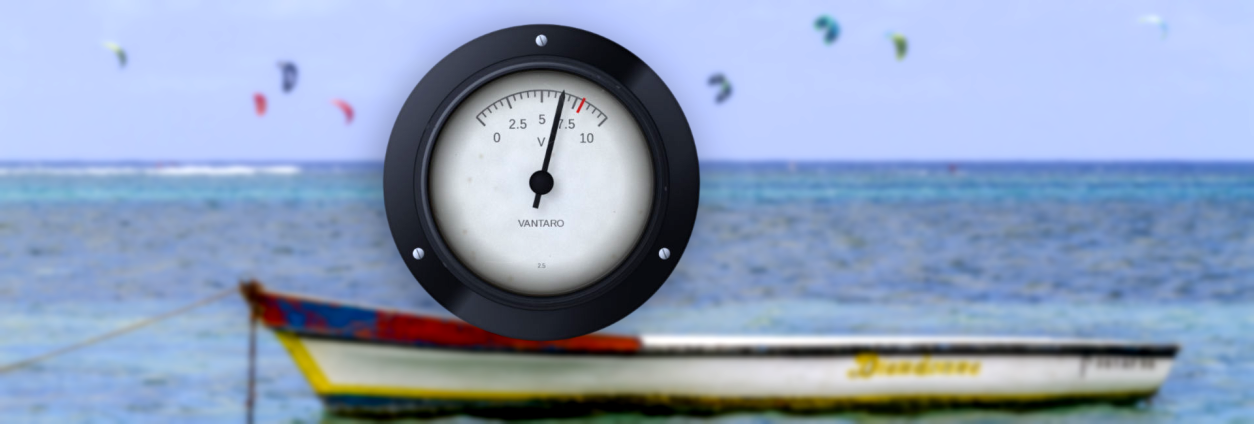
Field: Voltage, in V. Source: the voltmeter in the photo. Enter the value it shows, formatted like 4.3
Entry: 6.5
